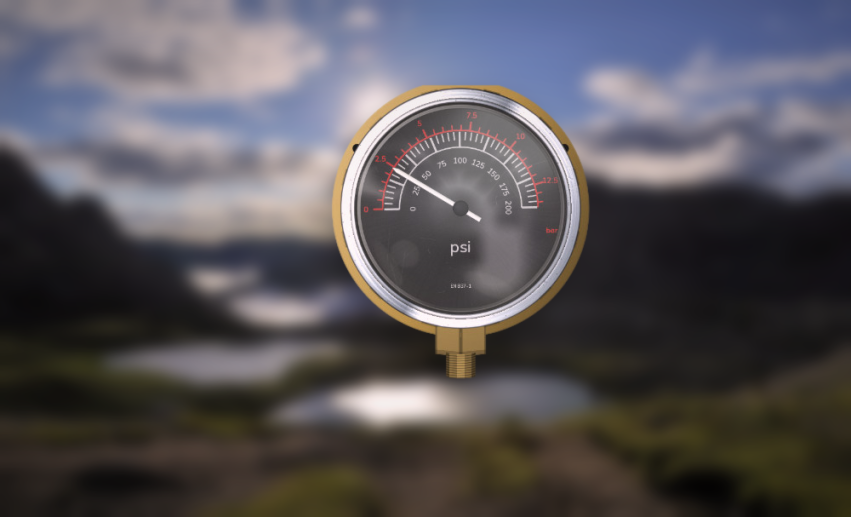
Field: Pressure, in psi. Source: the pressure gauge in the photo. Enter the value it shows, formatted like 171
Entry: 35
